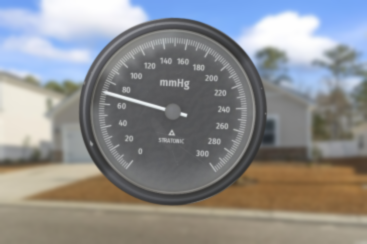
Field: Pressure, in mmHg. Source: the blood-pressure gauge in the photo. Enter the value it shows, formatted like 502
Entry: 70
